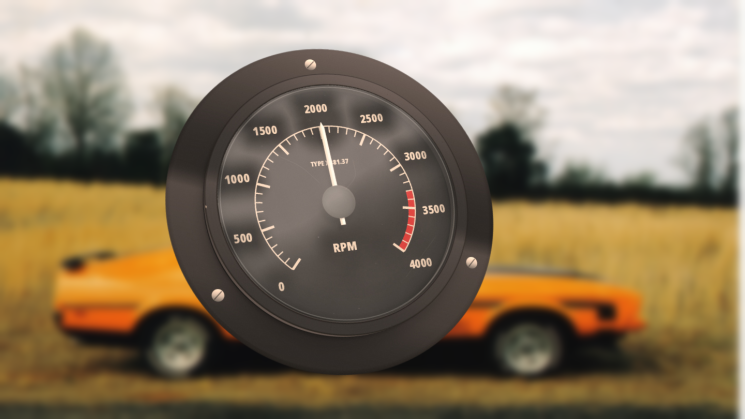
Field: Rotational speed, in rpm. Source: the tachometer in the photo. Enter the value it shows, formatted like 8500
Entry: 2000
